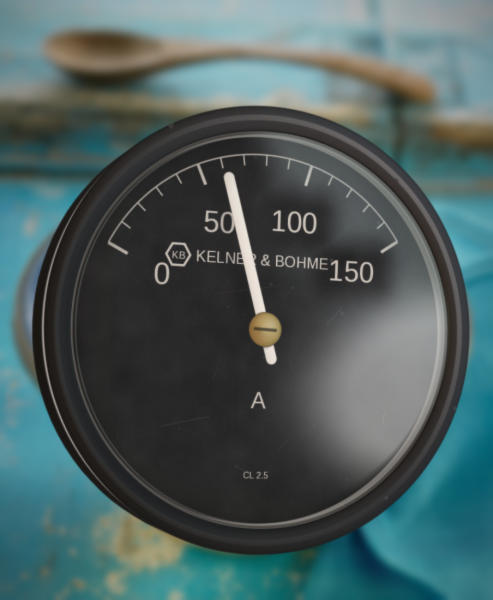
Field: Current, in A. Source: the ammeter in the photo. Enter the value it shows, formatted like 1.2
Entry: 60
